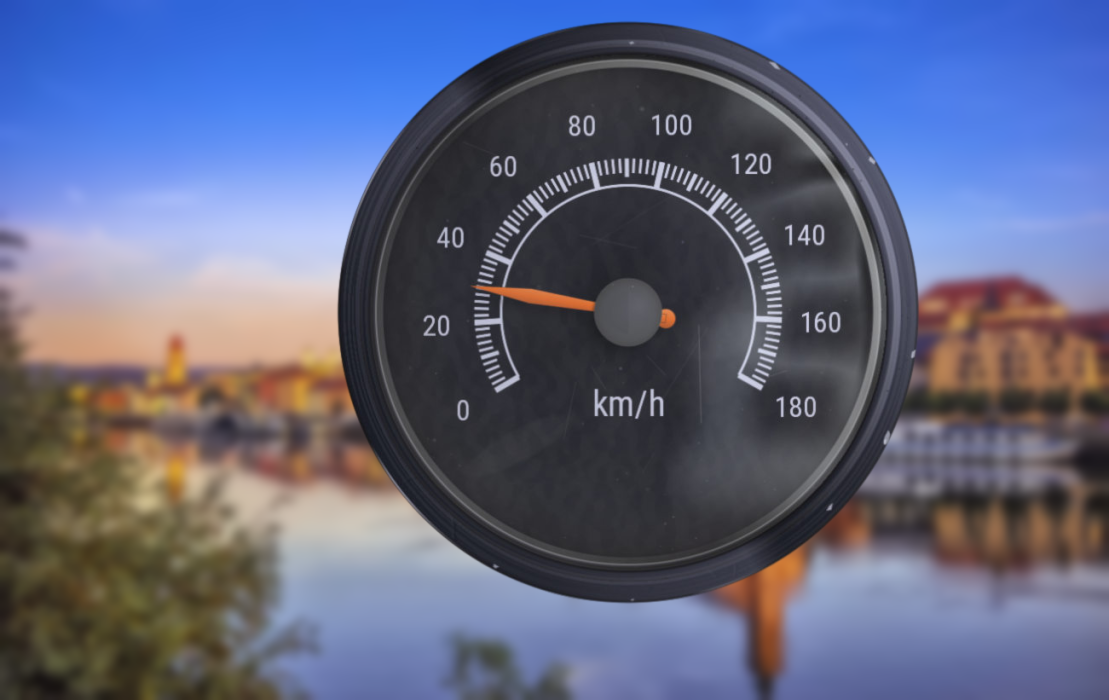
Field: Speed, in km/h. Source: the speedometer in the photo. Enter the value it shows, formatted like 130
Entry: 30
